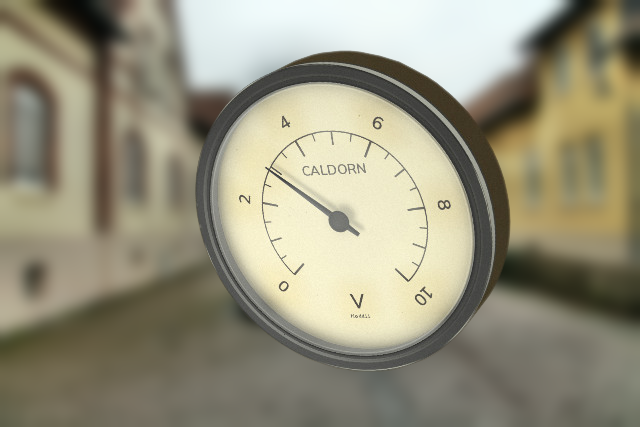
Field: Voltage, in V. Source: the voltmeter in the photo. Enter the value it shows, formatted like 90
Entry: 3
